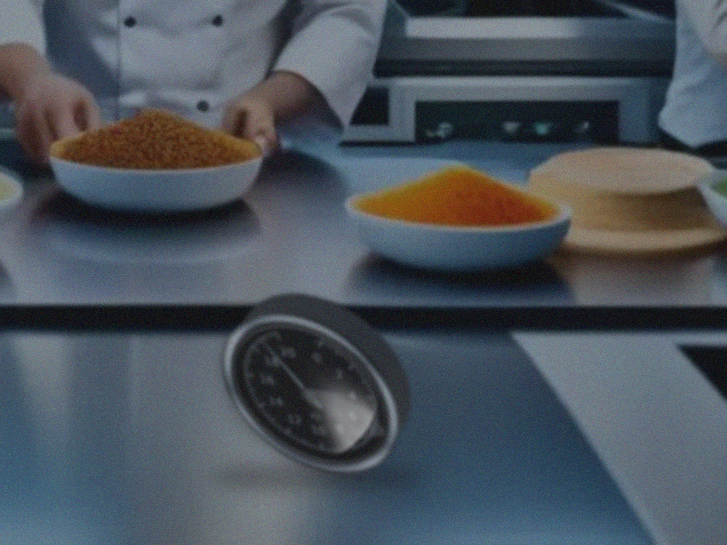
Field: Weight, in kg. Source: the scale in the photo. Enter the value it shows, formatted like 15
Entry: 19
